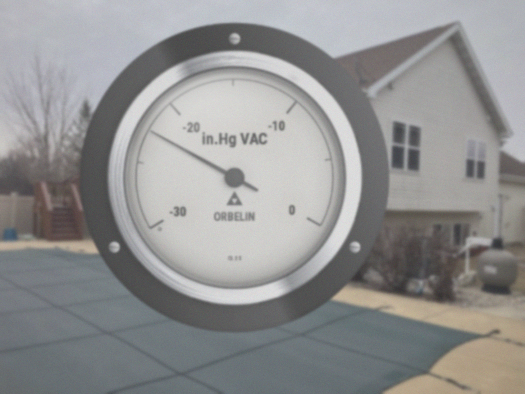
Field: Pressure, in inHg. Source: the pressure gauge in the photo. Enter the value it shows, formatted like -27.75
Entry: -22.5
